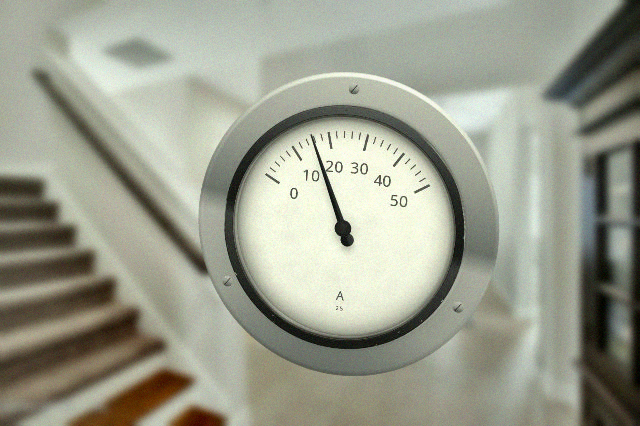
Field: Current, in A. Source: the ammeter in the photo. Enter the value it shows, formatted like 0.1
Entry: 16
